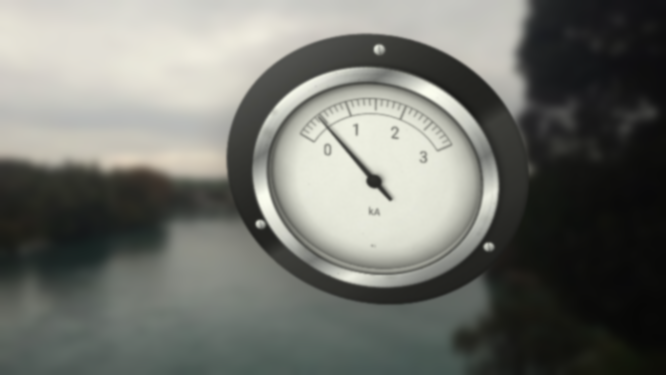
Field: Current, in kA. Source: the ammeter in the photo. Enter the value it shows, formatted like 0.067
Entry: 0.5
